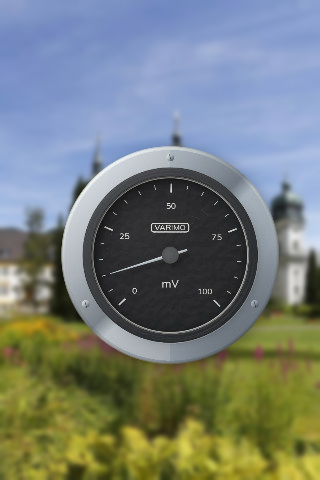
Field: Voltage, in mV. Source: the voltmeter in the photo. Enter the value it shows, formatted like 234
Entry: 10
